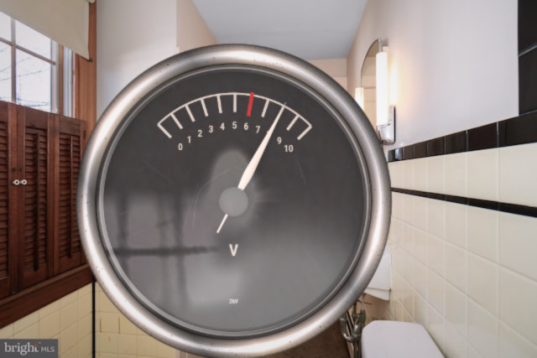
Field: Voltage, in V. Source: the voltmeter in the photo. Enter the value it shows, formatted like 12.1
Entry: 8
